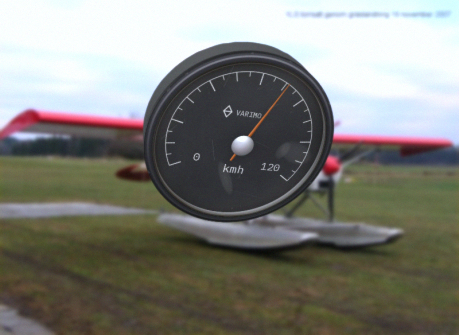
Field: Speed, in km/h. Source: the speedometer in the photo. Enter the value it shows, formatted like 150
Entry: 70
